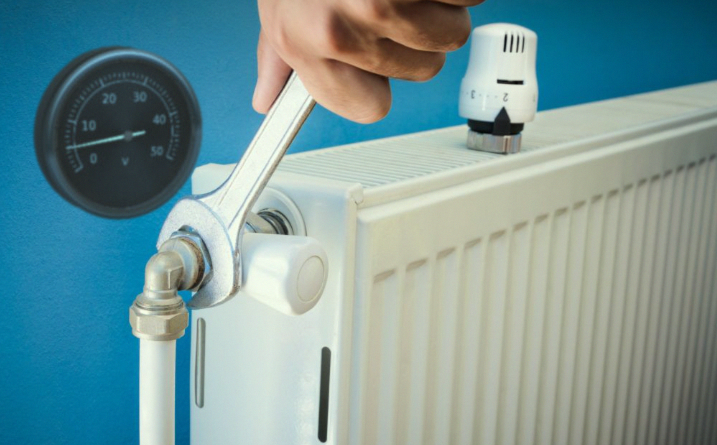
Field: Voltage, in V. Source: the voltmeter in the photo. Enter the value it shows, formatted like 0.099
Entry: 5
